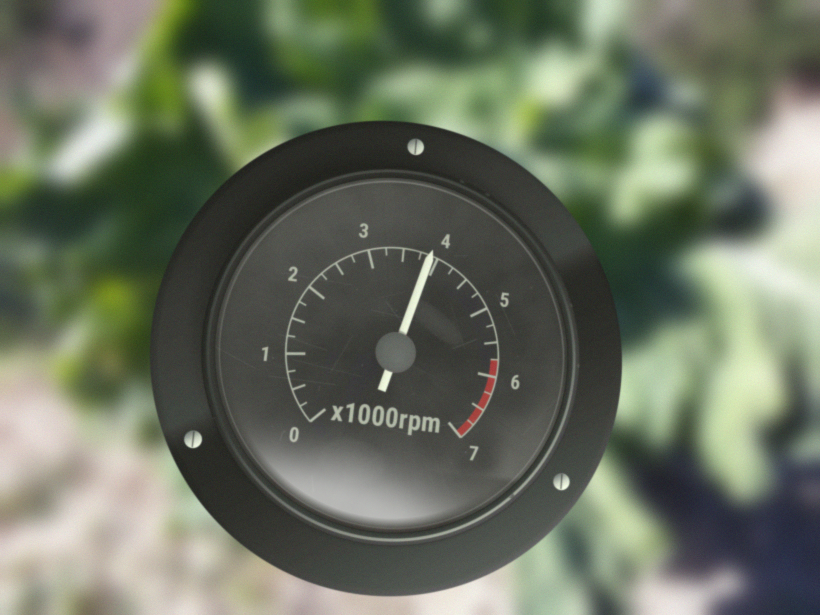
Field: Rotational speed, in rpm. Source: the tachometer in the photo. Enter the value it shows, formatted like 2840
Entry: 3875
